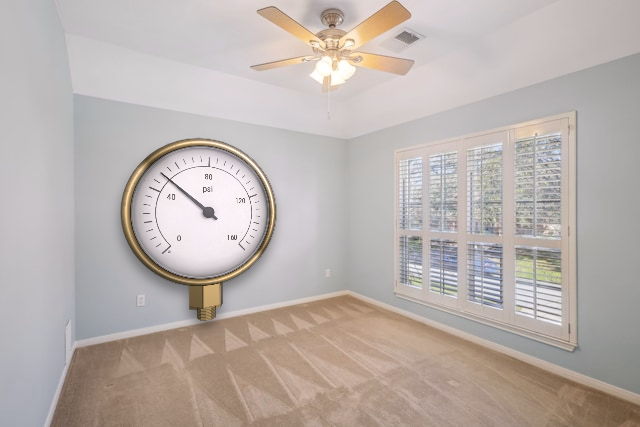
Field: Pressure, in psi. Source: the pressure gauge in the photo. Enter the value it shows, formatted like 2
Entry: 50
